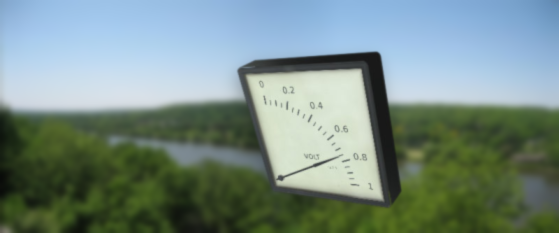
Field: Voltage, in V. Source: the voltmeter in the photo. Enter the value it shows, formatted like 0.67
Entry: 0.75
